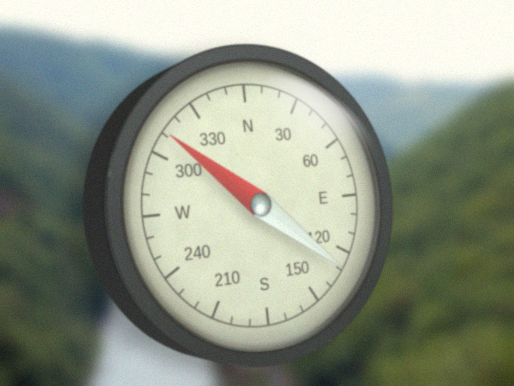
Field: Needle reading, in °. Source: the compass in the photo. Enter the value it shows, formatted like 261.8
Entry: 310
